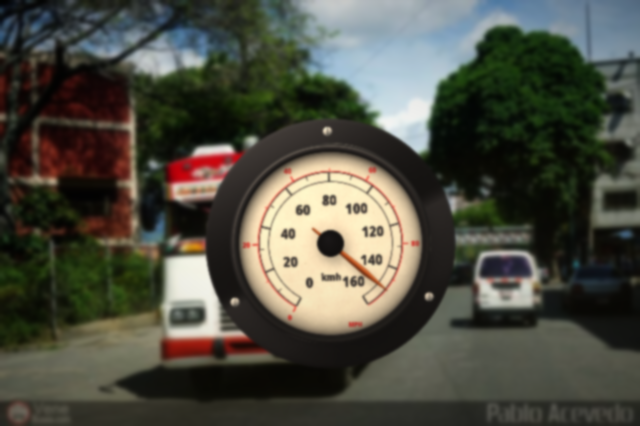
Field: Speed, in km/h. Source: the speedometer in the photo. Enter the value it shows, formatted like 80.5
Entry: 150
